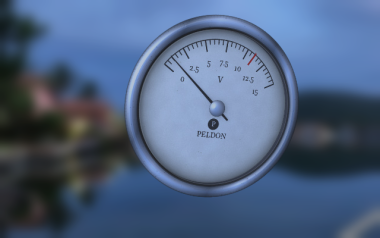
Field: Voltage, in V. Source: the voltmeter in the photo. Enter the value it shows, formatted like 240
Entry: 1
